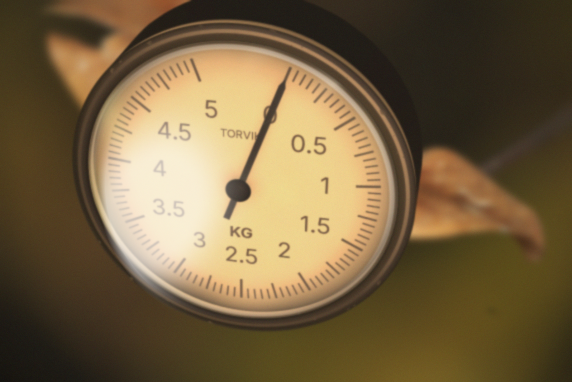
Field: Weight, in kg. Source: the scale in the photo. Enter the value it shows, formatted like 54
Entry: 0
